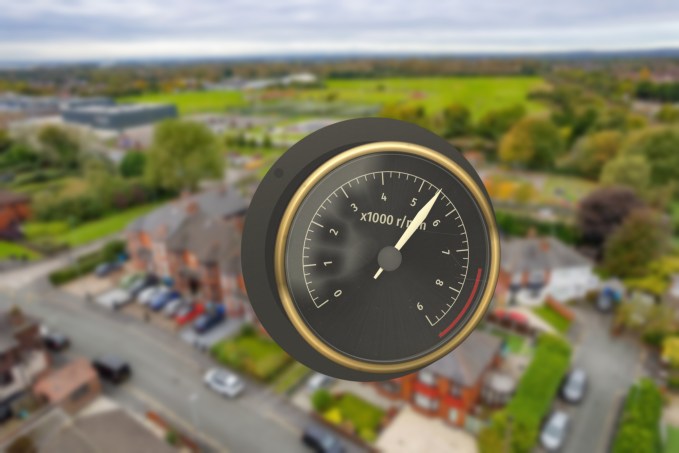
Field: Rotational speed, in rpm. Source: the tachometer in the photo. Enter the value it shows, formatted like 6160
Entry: 5400
